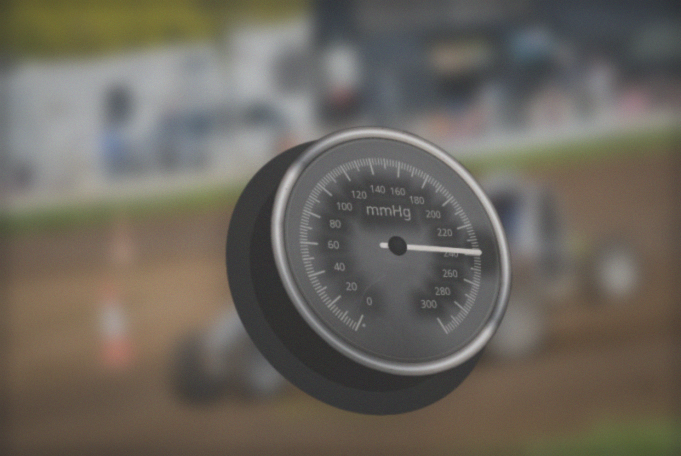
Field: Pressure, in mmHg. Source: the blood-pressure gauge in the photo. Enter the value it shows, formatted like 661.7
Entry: 240
